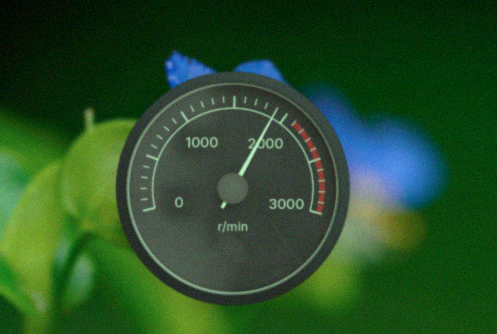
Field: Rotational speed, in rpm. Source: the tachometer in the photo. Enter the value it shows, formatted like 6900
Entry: 1900
